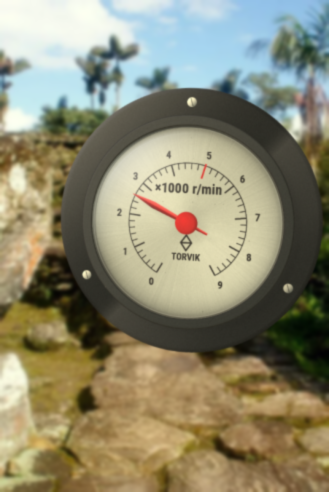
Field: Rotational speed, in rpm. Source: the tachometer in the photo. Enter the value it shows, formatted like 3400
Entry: 2600
